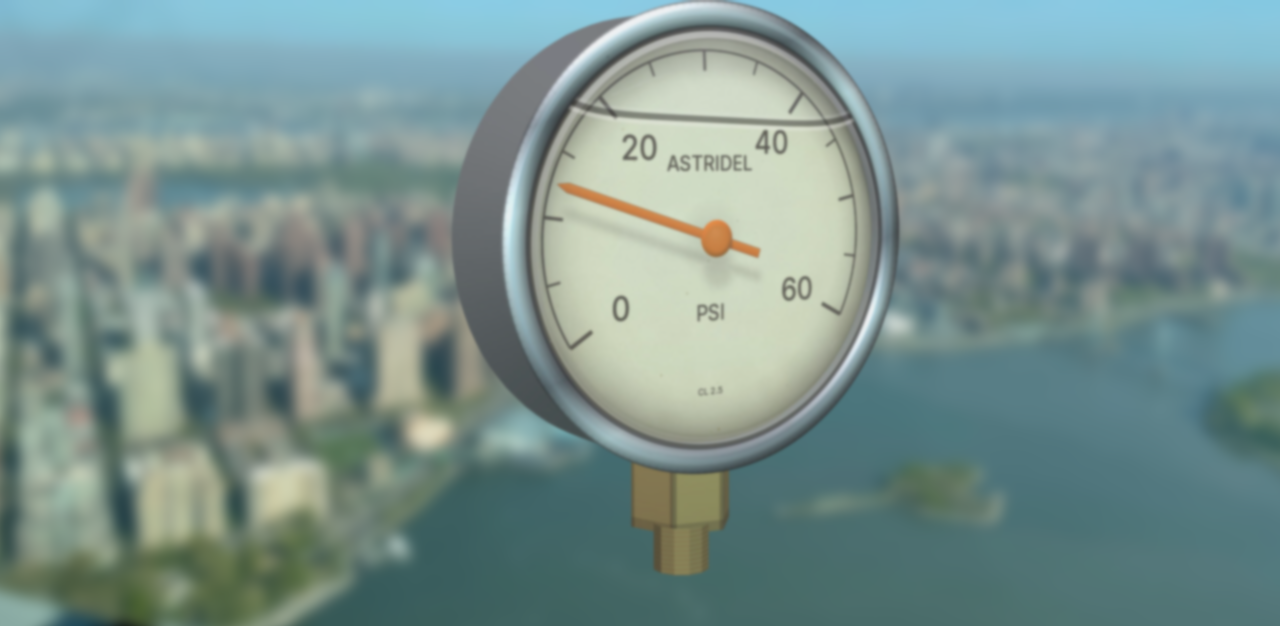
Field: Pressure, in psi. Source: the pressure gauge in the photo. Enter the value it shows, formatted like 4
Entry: 12.5
